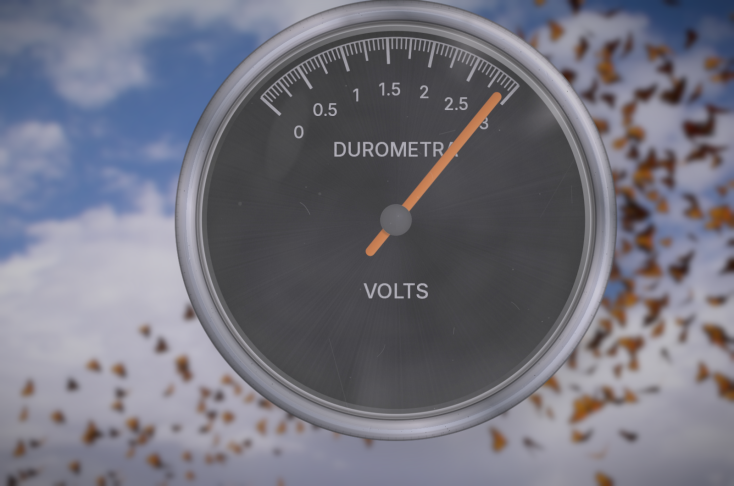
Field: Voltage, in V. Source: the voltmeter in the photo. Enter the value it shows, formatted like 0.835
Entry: 2.9
